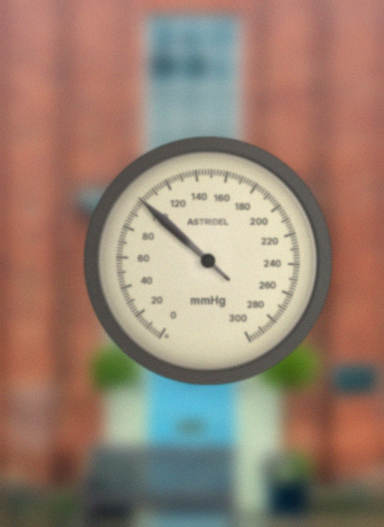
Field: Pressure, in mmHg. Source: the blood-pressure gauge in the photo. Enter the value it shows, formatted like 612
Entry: 100
